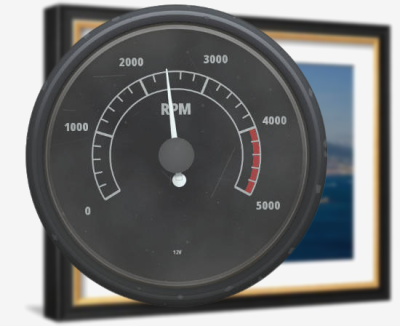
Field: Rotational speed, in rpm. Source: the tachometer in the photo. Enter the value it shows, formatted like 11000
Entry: 2400
